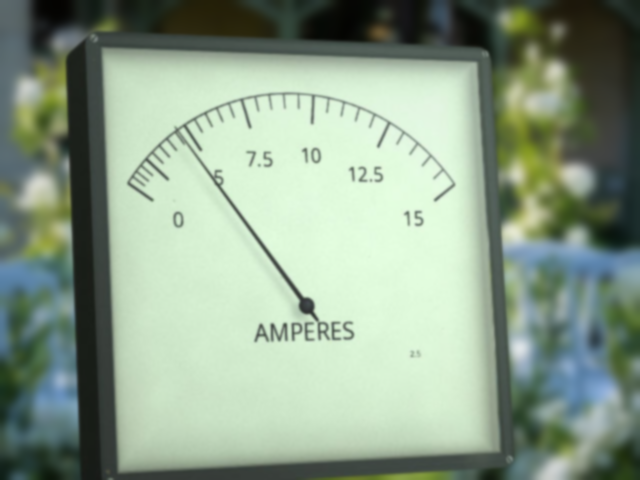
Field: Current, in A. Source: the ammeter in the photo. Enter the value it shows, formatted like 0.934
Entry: 4.5
